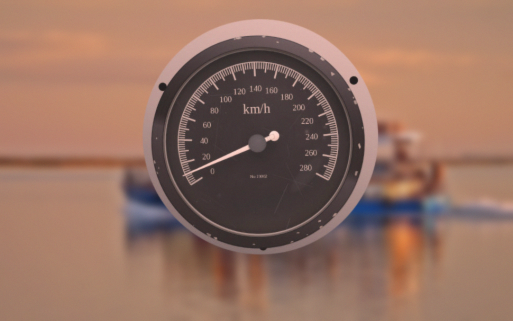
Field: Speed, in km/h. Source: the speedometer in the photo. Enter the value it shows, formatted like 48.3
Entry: 10
